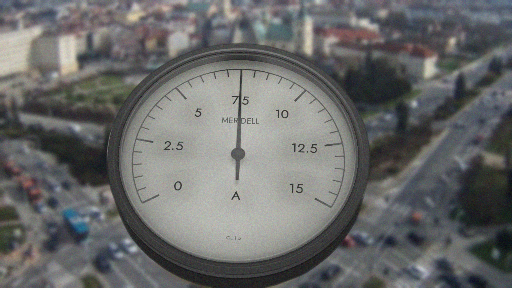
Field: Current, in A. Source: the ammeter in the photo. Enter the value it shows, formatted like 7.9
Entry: 7.5
